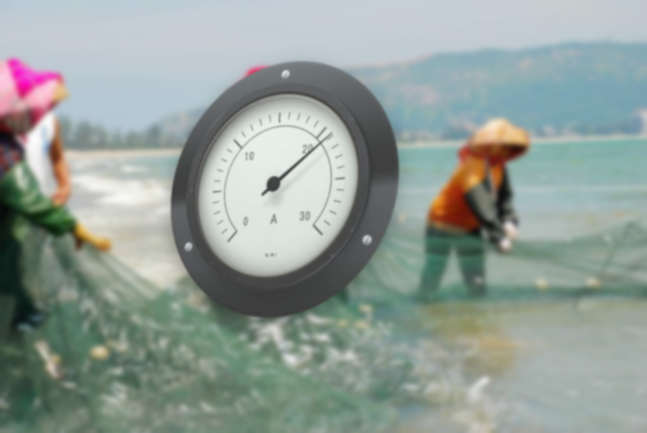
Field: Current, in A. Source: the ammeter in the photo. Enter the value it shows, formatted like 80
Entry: 21
